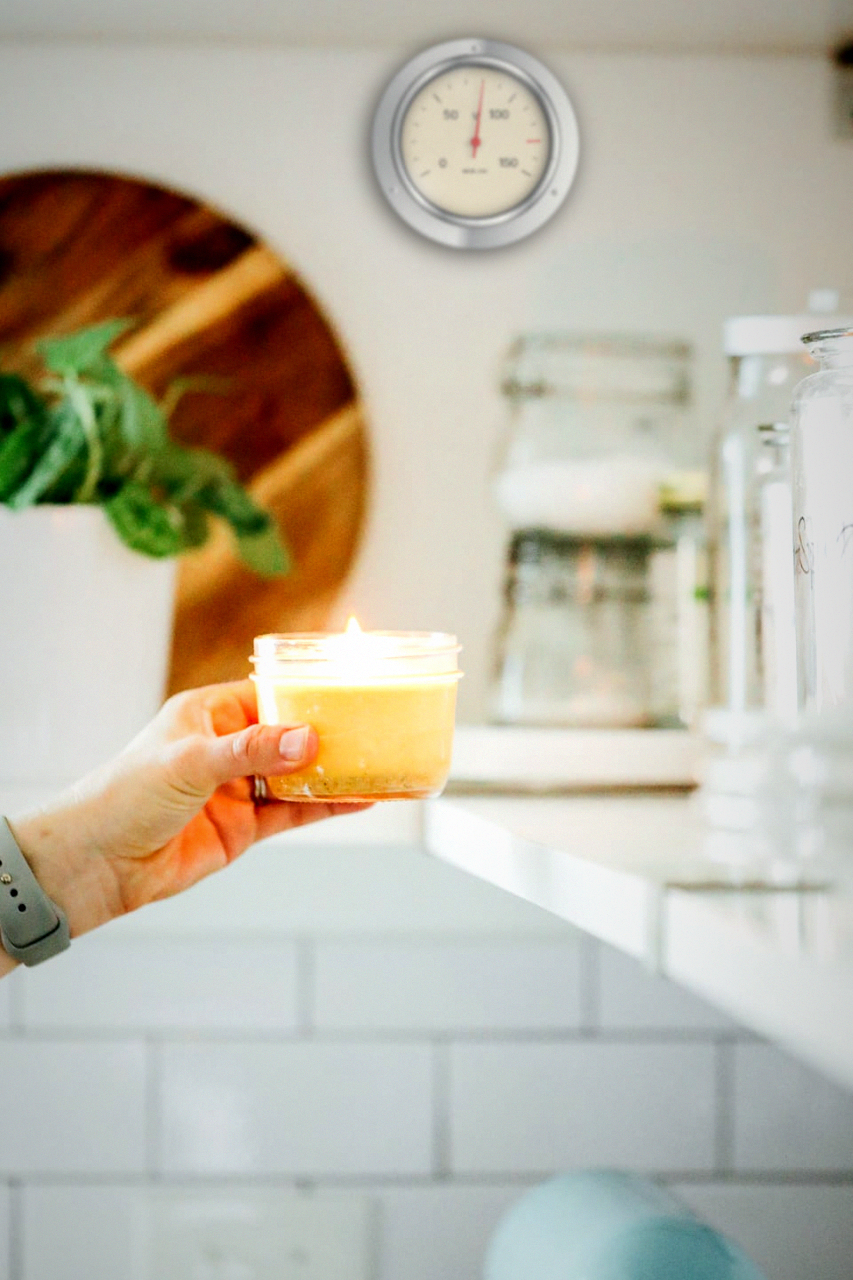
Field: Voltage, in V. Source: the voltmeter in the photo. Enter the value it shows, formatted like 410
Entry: 80
